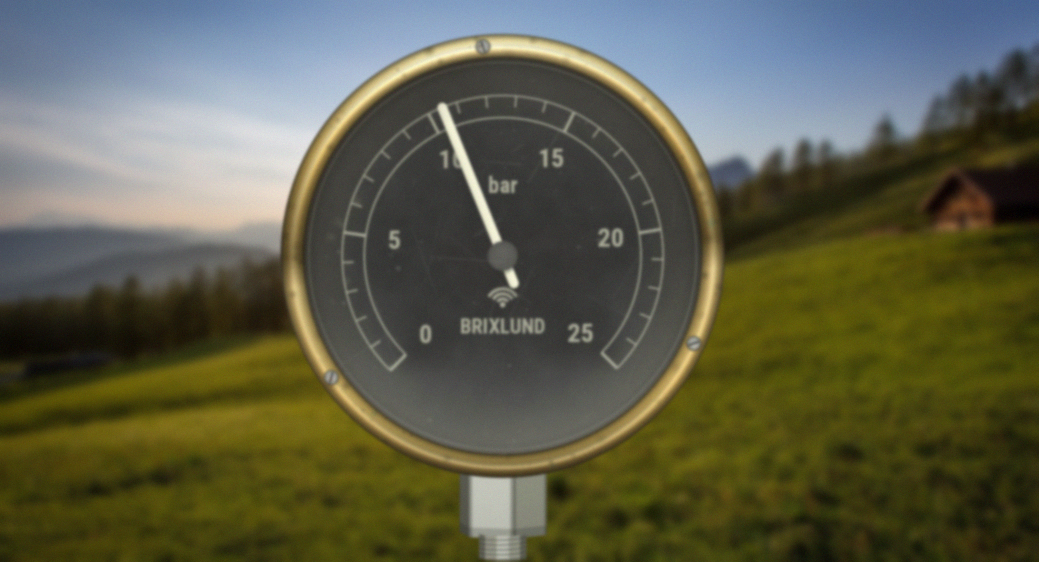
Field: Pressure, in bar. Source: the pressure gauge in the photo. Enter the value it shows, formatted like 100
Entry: 10.5
